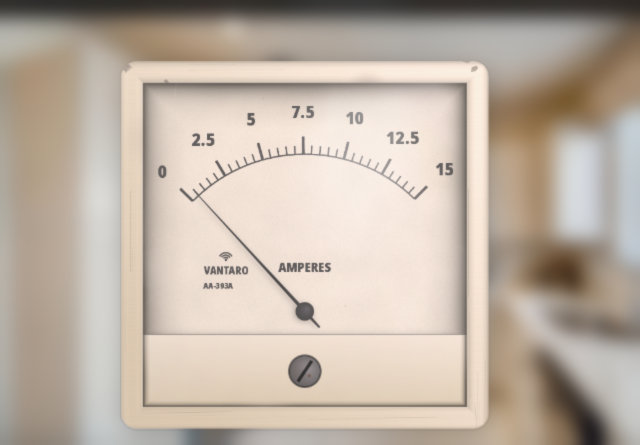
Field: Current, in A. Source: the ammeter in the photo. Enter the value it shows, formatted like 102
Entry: 0.5
